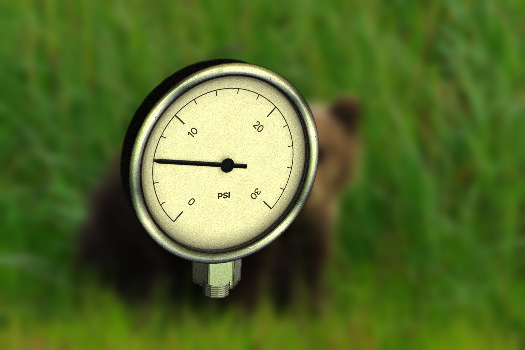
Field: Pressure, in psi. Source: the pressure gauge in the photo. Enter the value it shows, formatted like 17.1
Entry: 6
